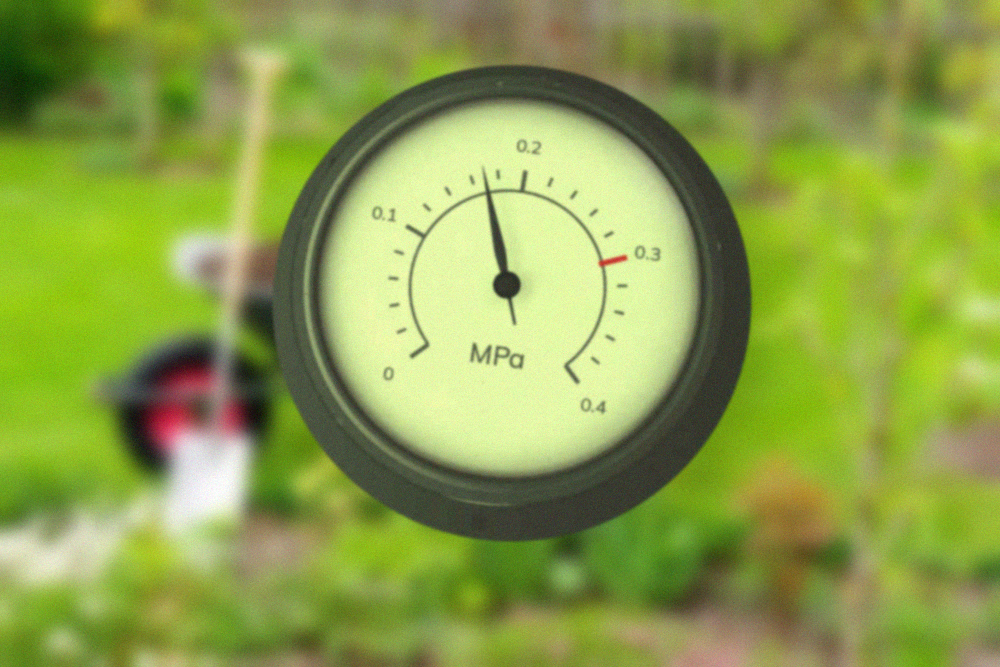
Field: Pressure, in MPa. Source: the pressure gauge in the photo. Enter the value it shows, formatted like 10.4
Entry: 0.17
